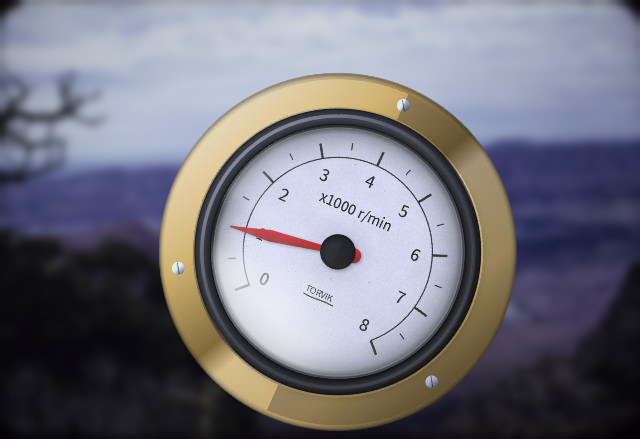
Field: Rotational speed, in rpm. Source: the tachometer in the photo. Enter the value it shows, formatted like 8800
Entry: 1000
